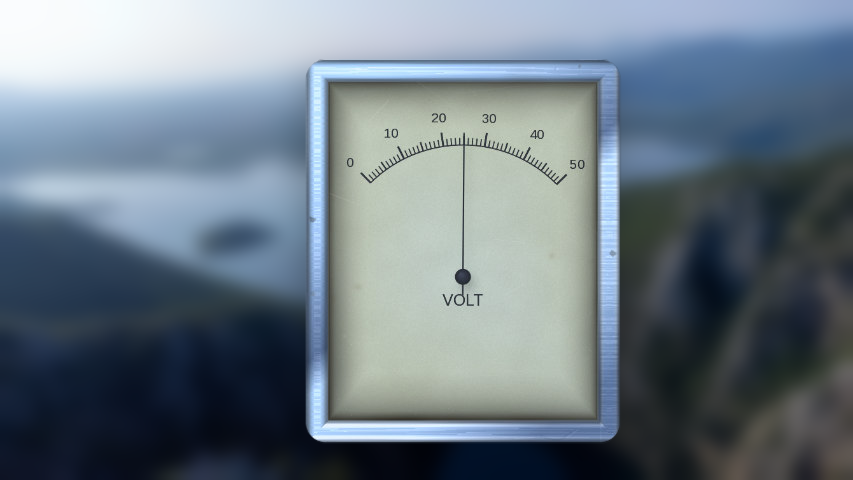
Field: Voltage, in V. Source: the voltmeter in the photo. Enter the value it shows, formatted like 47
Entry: 25
